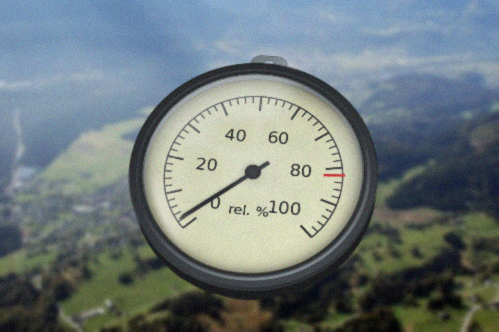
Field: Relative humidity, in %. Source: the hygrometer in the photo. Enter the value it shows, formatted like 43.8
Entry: 2
